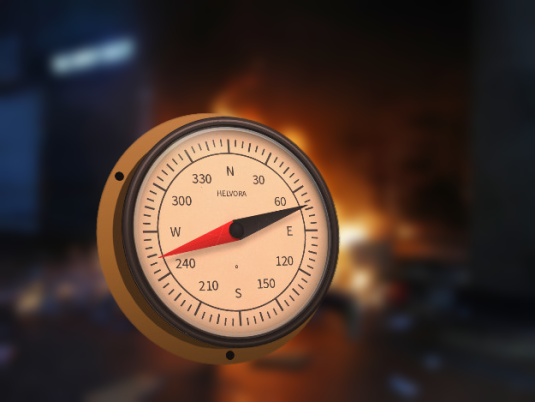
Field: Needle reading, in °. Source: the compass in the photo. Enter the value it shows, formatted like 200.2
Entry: 252.5
